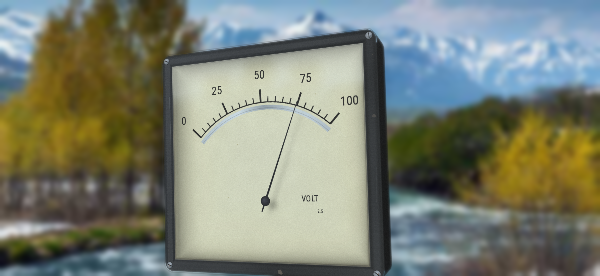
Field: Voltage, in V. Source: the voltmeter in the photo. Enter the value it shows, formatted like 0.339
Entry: 75
